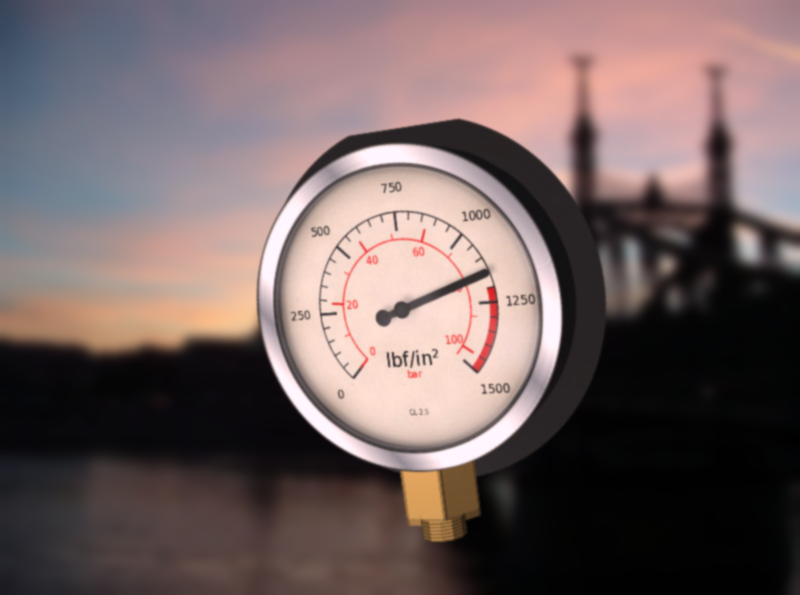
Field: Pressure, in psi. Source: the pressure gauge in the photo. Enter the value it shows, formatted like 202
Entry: 1150
